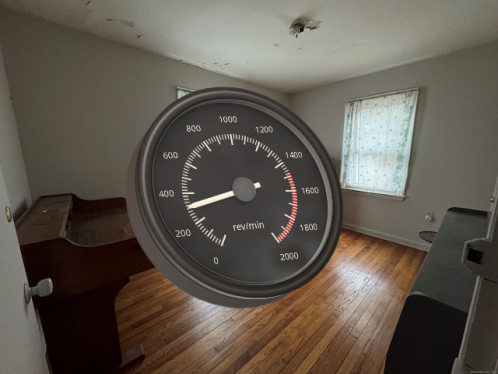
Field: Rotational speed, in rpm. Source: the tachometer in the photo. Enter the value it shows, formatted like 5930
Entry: 300
